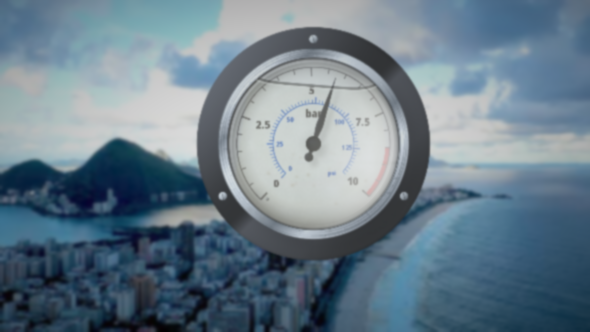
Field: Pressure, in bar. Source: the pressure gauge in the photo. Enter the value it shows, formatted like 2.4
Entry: 5.75
